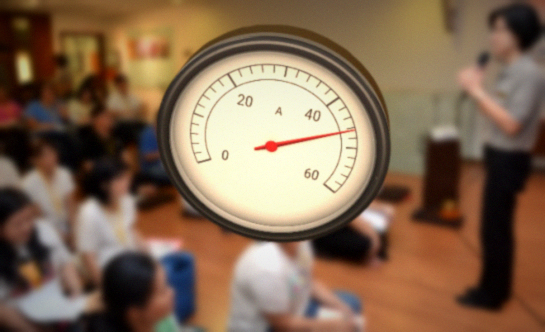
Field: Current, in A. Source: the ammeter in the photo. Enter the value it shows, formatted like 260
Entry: 46
